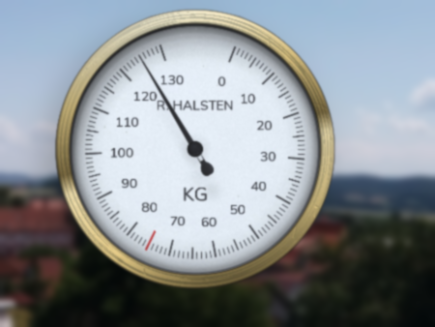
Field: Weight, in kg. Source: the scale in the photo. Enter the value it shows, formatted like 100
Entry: 125
